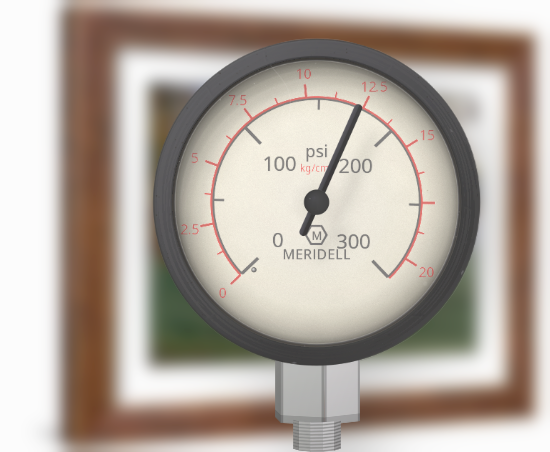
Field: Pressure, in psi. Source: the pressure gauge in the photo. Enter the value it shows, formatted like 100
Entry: 175
